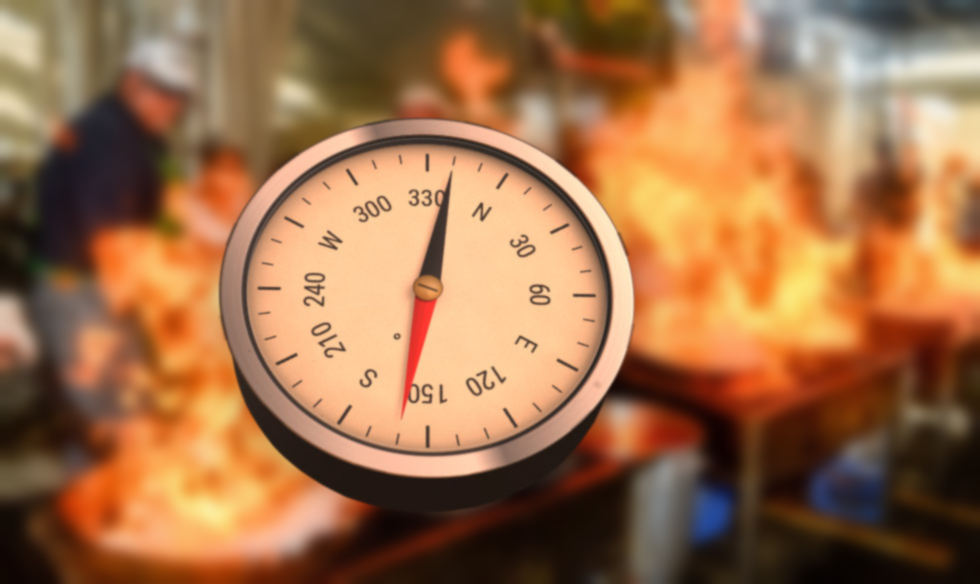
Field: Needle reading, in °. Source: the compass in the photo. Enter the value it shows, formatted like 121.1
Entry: 160
